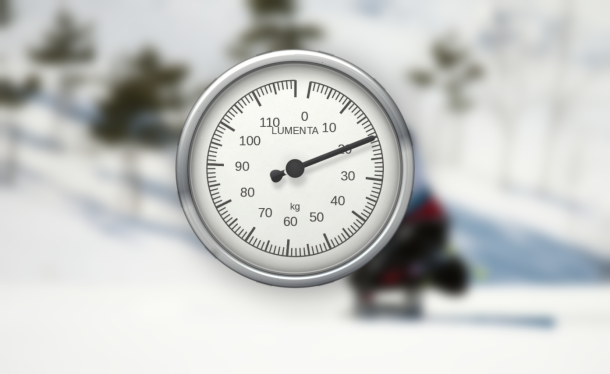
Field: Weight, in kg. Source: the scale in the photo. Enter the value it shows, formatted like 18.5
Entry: 20
